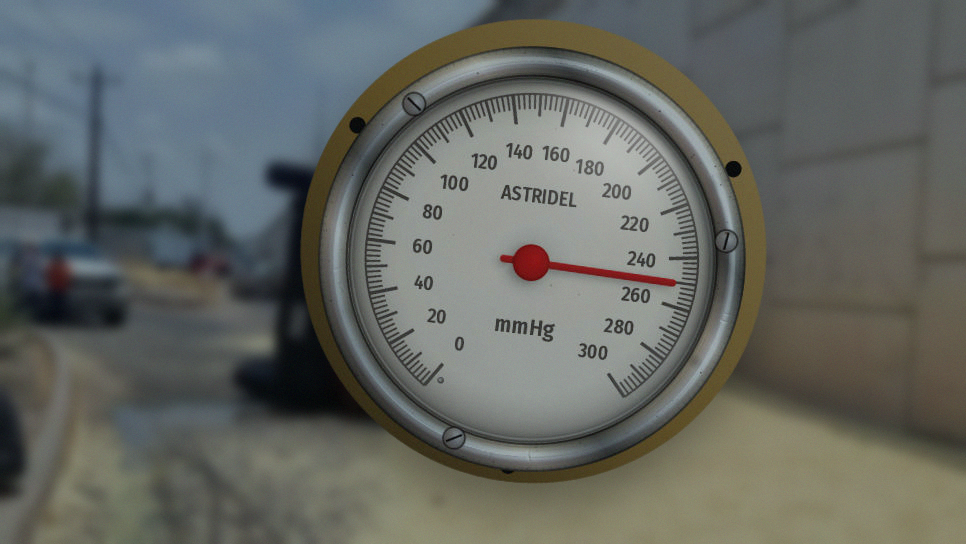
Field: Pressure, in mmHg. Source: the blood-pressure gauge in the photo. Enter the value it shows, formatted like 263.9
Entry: 250
